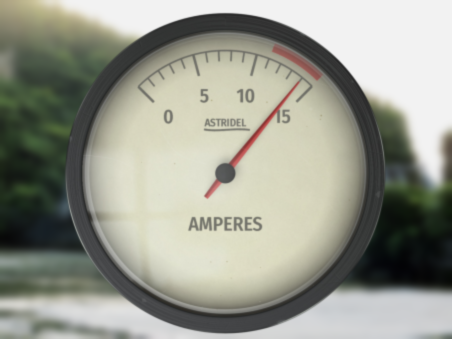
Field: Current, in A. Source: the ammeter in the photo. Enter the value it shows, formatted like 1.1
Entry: 14
